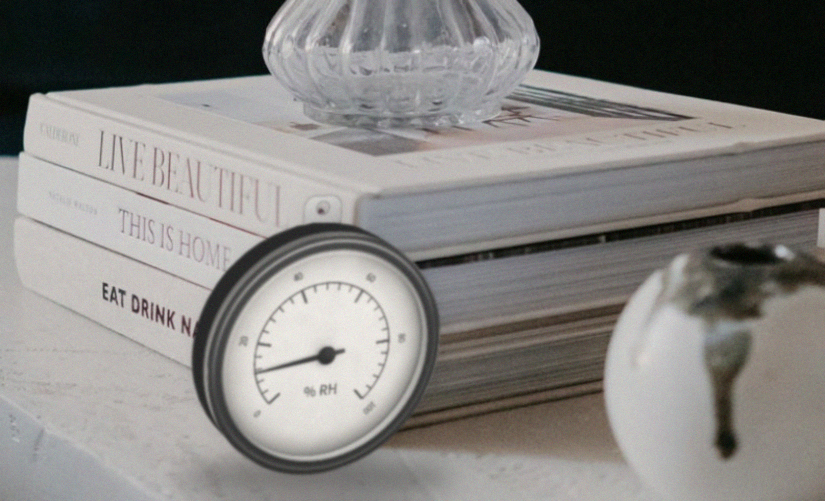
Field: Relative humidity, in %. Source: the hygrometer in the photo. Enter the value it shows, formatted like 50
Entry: 12
